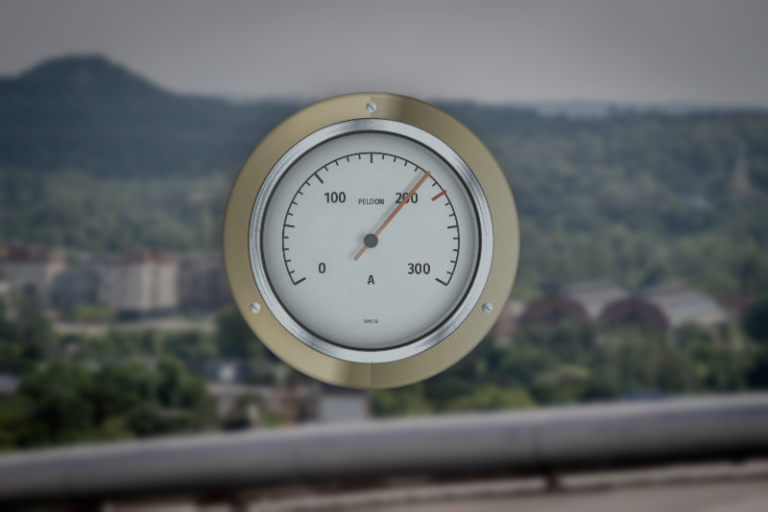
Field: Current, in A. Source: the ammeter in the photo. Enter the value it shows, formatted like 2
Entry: 200
